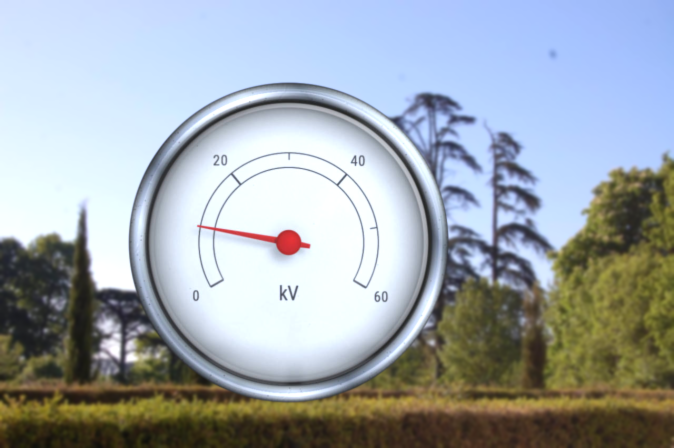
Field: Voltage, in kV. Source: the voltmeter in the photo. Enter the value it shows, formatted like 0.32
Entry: 10
